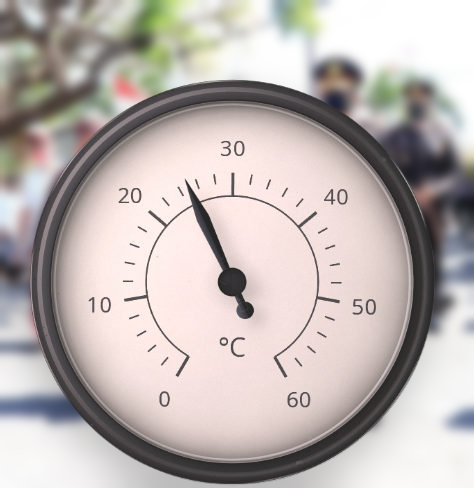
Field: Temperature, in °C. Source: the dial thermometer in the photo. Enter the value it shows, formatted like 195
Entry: 25
